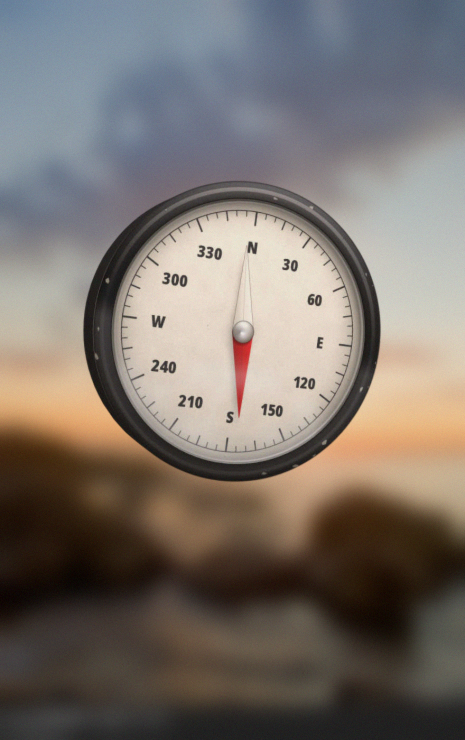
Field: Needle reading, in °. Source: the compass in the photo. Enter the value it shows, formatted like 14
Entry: 175
